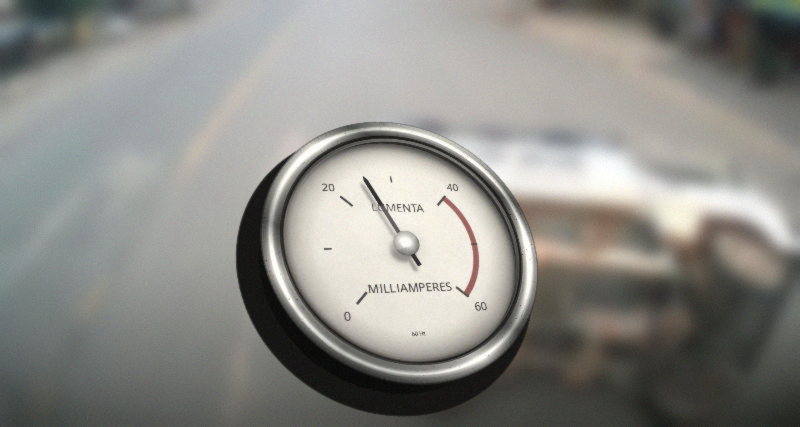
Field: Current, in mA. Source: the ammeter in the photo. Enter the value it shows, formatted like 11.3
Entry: 25
